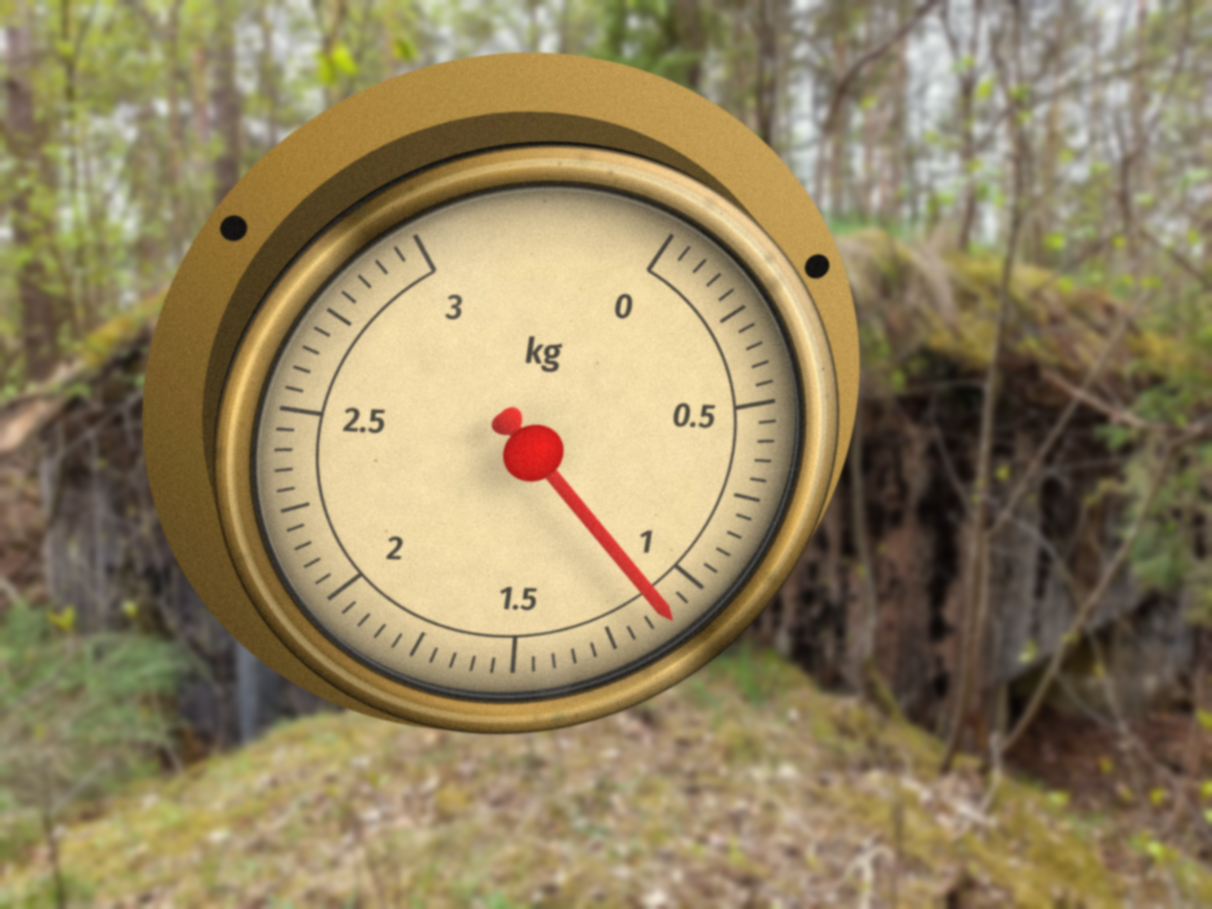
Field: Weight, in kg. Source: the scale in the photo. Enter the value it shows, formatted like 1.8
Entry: 1.1
